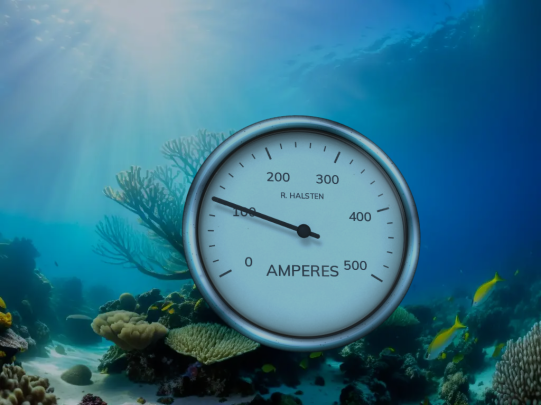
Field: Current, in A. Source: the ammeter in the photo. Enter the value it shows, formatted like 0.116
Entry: 100
